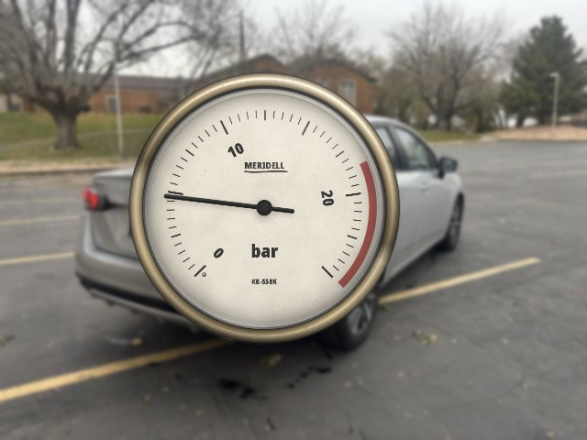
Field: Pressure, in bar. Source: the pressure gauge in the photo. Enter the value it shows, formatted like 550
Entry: 4.75
